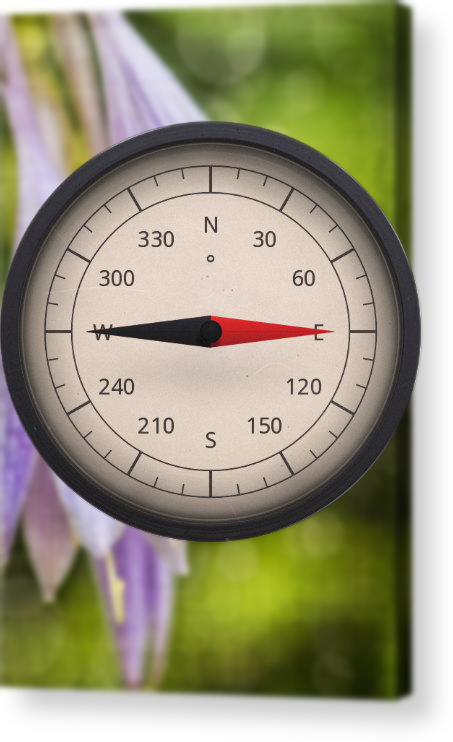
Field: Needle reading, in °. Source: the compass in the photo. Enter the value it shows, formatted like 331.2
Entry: 90
